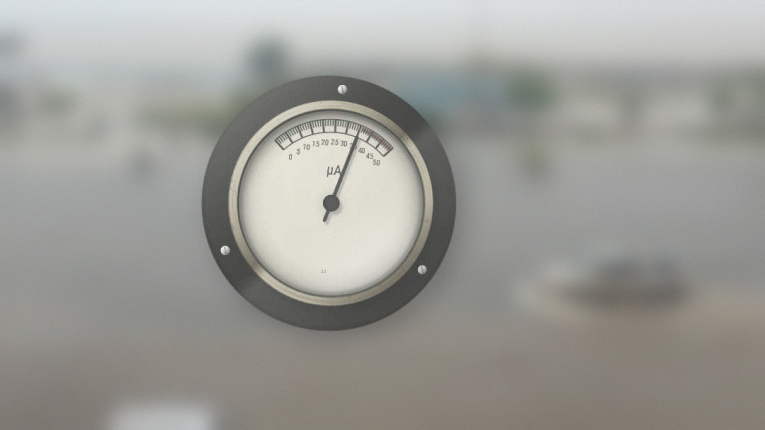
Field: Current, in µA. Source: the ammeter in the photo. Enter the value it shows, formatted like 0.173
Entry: 35
